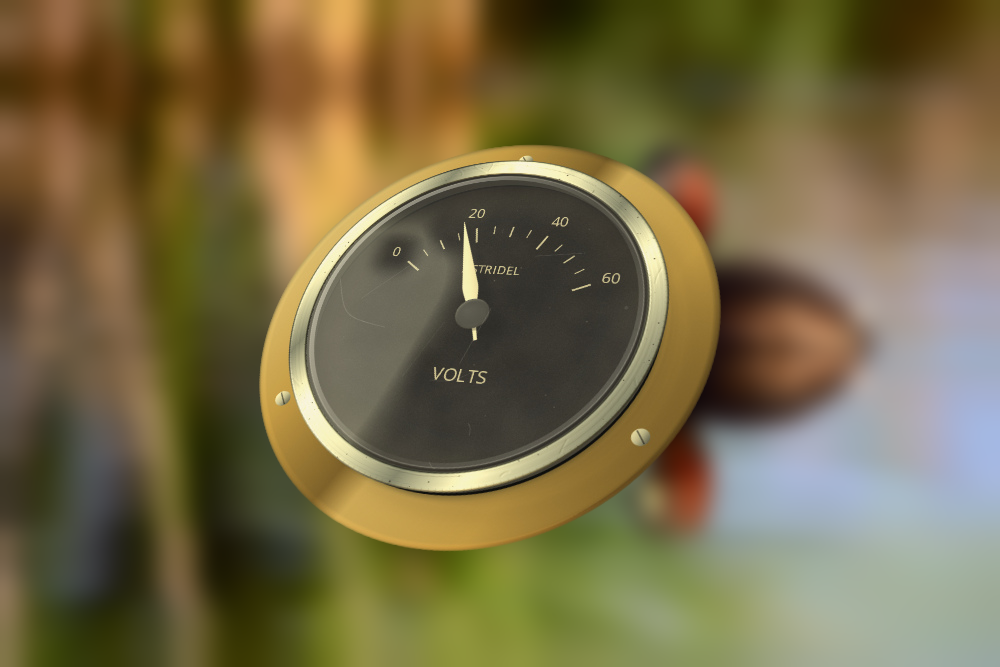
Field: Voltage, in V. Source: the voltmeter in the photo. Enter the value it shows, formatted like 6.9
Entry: 17.5
